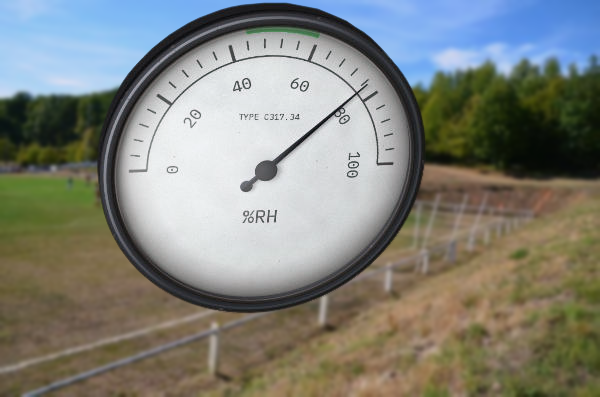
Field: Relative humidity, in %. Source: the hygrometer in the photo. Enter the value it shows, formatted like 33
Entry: 76
